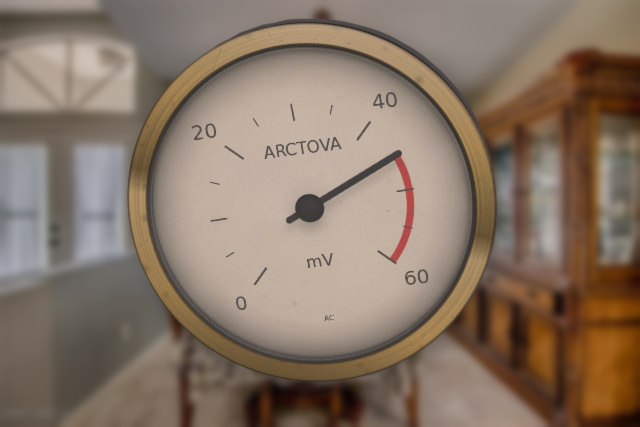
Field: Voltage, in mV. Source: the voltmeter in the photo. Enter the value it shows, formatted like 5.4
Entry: 45
